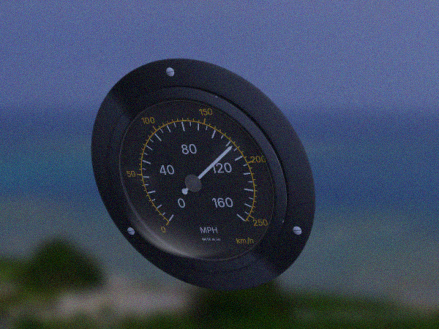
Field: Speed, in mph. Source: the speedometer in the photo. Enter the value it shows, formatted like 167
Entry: 112.5
